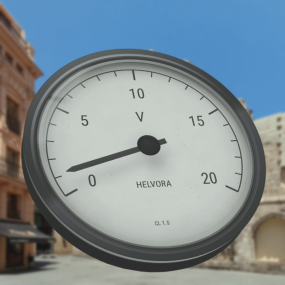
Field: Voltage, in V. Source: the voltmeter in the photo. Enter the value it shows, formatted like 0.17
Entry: 1
